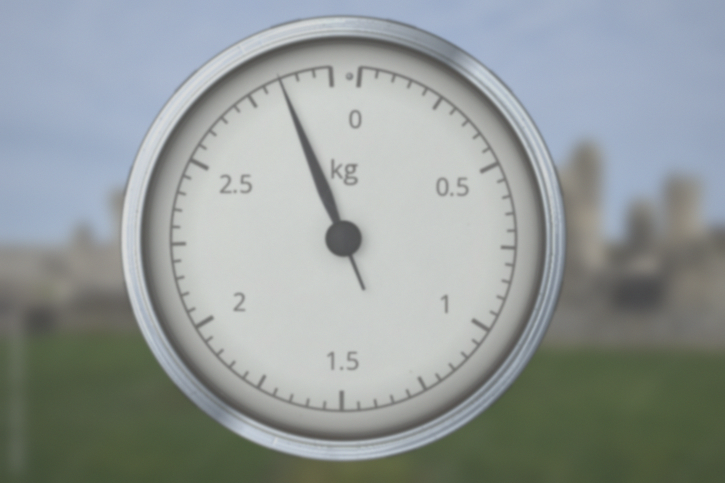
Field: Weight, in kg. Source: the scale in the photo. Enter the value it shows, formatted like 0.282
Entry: 2.85
